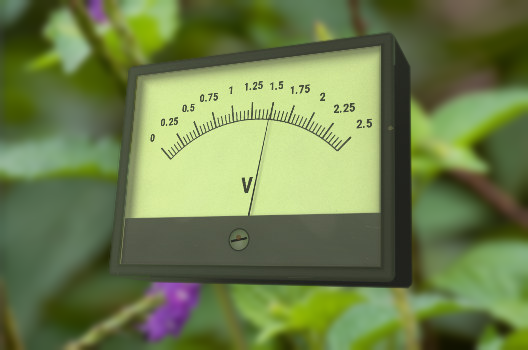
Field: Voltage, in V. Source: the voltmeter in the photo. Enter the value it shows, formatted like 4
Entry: 1.5
